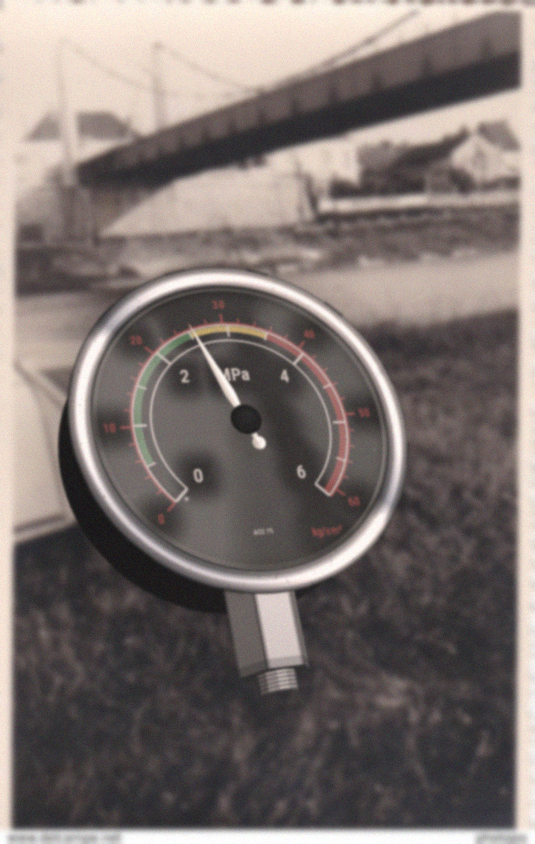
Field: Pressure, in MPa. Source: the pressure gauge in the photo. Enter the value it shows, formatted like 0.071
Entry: 2.5
